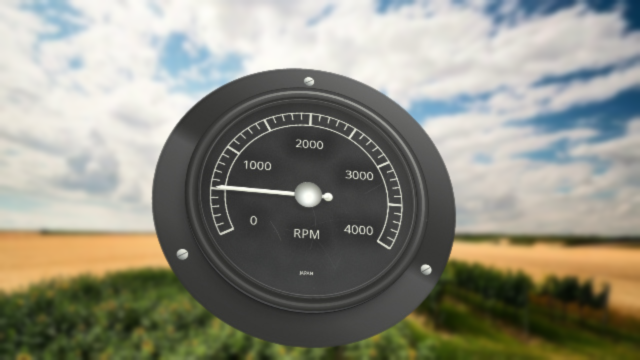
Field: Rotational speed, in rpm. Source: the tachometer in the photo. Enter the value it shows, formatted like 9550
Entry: 500
